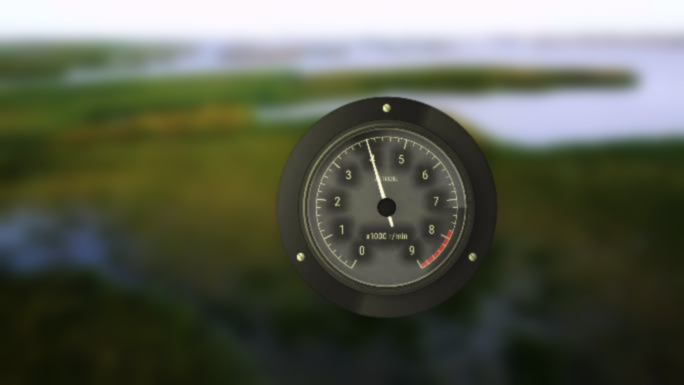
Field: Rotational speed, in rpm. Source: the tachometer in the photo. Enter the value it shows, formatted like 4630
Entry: 4000
